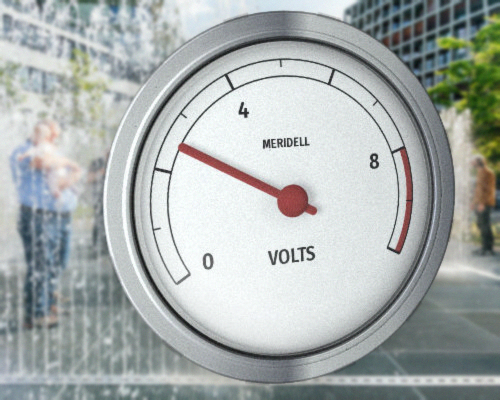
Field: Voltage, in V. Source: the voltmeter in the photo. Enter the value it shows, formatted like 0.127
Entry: 2.5
